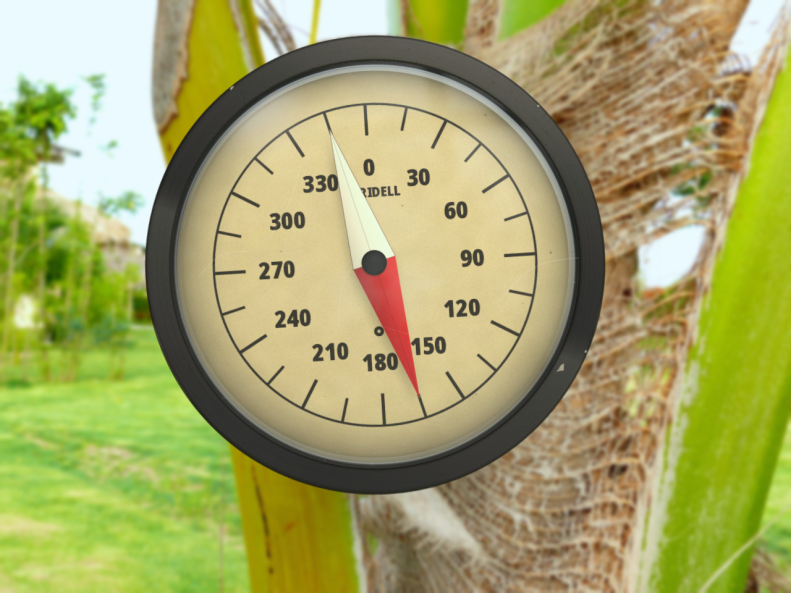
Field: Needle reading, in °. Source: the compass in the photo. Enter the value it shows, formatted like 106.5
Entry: 165
